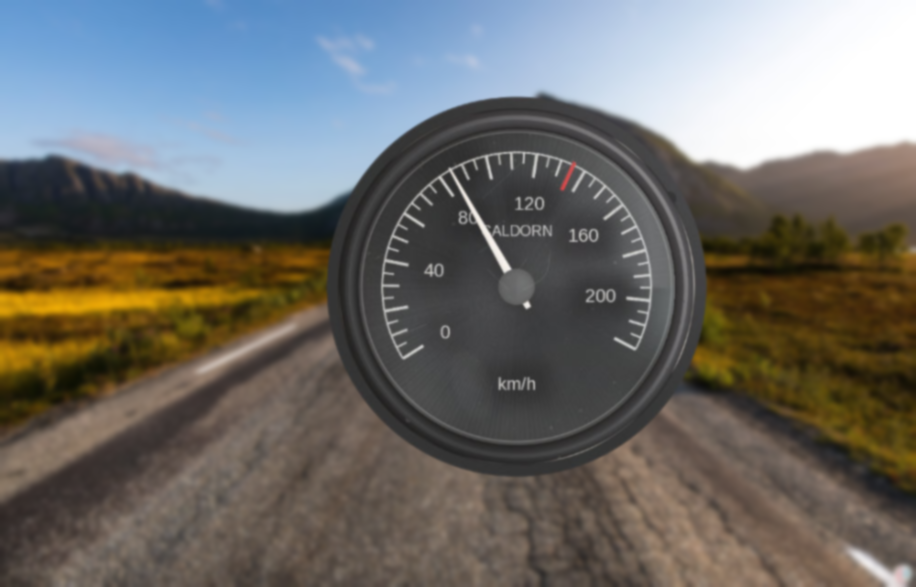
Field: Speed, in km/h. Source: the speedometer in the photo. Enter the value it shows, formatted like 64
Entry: 85
